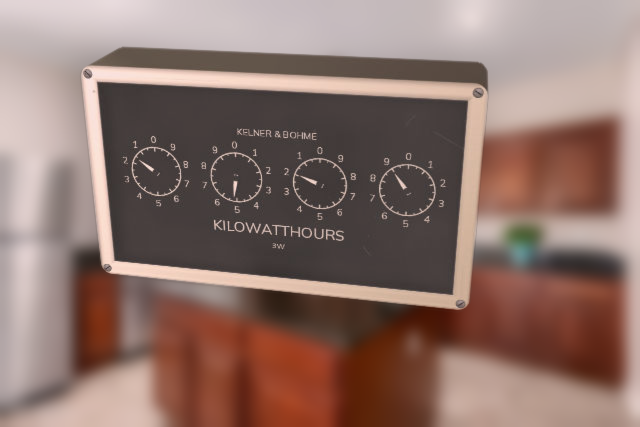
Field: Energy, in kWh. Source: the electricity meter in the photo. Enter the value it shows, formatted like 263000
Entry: 1519
